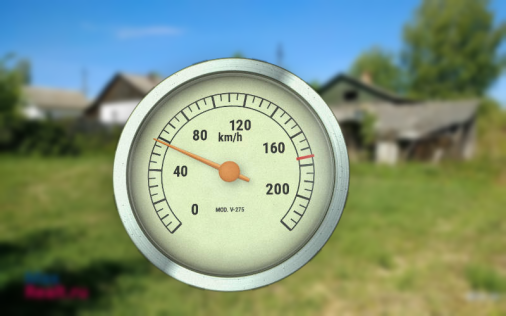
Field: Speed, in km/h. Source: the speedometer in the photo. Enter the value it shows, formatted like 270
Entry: 57.5
